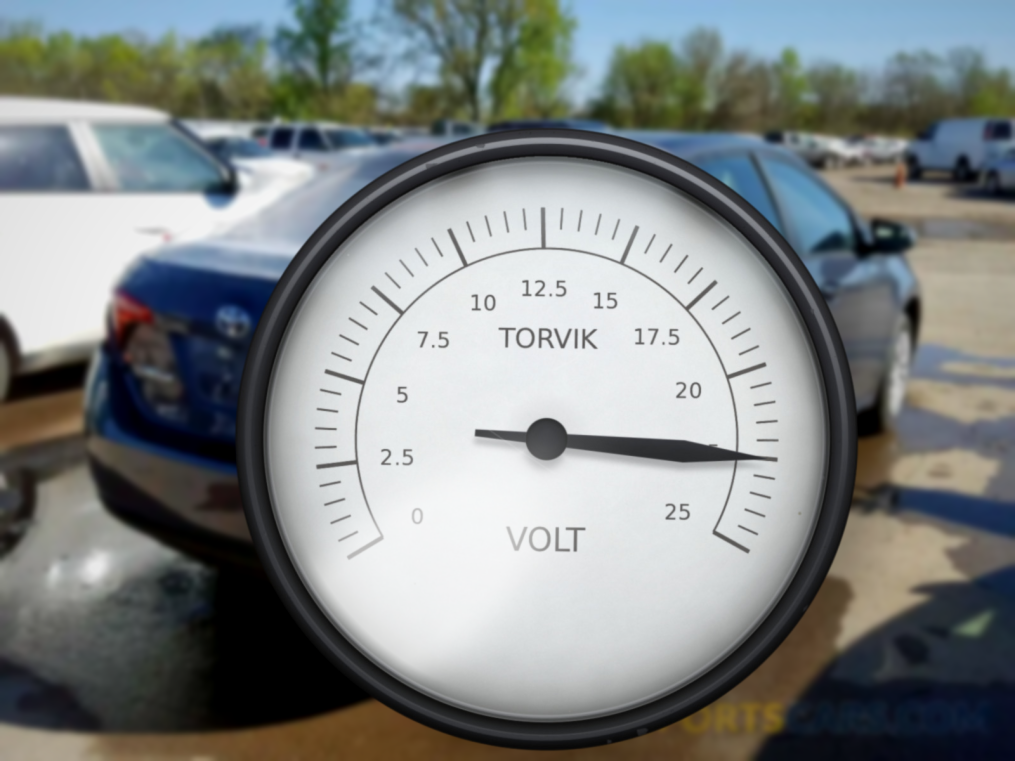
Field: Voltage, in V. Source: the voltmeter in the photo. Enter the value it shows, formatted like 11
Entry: 22.5
